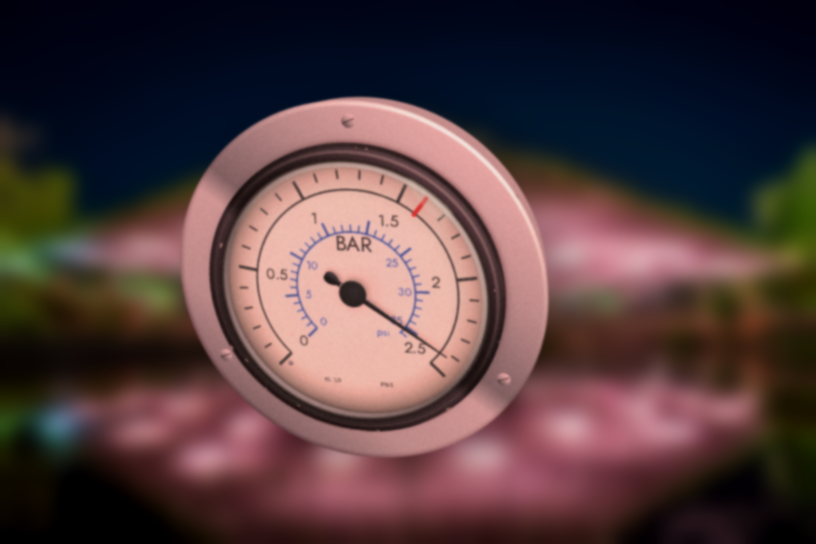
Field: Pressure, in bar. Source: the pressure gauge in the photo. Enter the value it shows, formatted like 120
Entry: 2.4
